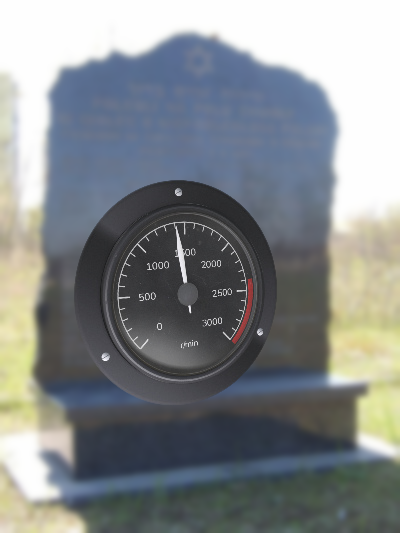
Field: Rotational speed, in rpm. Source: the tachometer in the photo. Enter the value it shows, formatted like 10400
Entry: 1400
